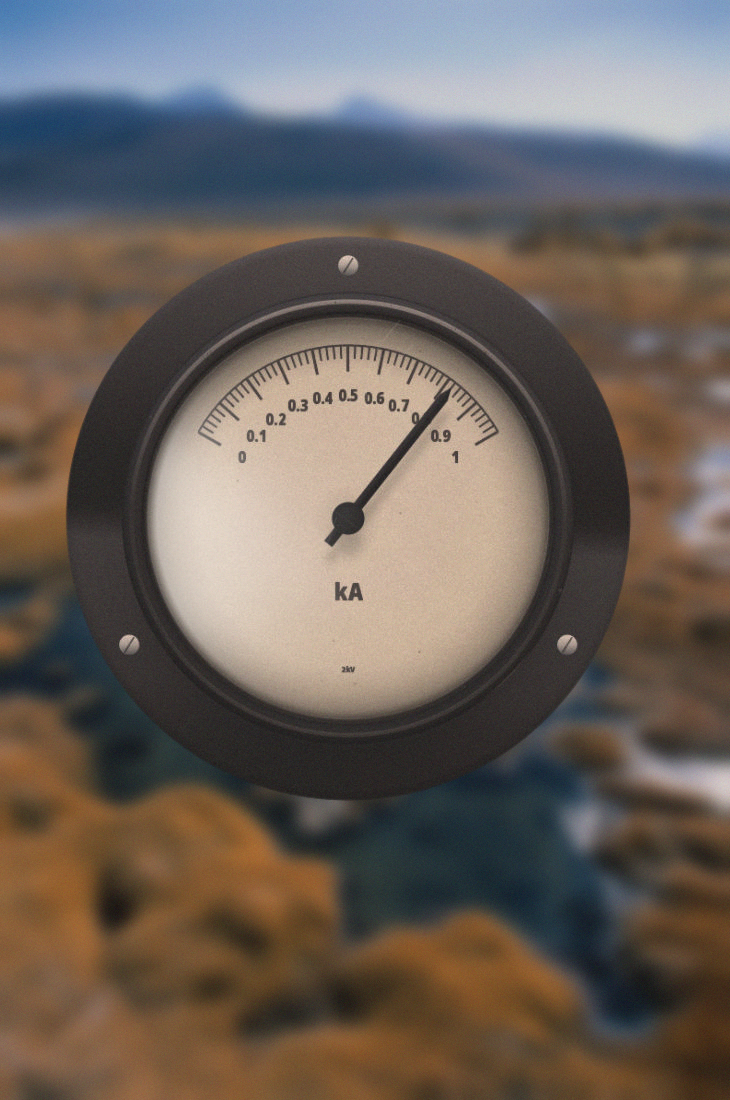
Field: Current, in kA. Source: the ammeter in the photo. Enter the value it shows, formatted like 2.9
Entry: 0.82
